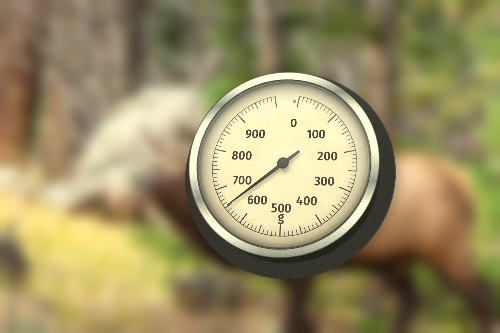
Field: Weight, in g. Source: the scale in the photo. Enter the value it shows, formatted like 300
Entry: 650
